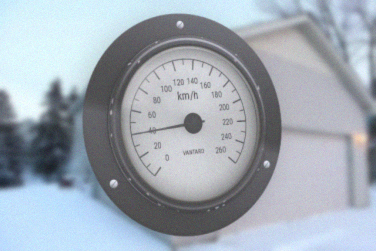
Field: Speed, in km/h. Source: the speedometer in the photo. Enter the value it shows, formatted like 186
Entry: 40
